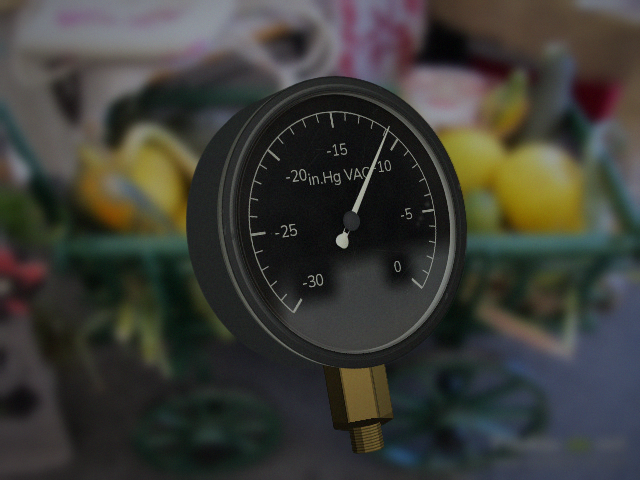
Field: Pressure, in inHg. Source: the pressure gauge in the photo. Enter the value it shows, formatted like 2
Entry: -11
